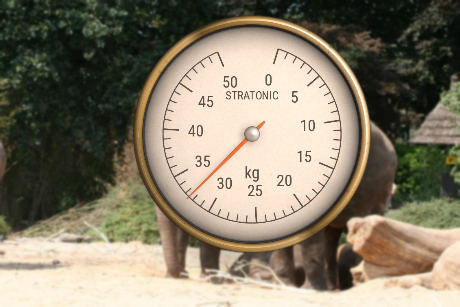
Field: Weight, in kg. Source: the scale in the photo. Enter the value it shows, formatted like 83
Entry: 32.5
